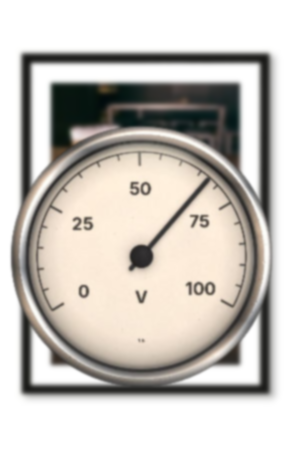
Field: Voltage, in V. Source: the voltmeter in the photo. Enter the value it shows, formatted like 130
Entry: 67.5
